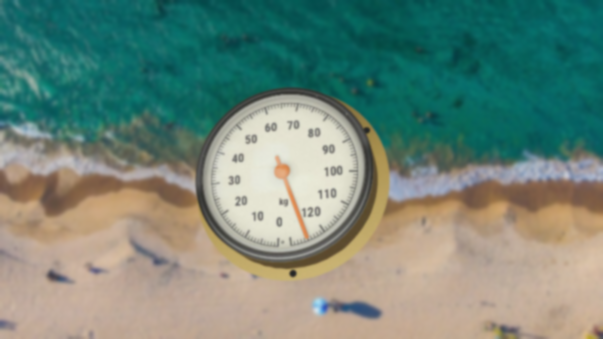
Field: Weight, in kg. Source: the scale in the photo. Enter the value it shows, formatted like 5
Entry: 125
